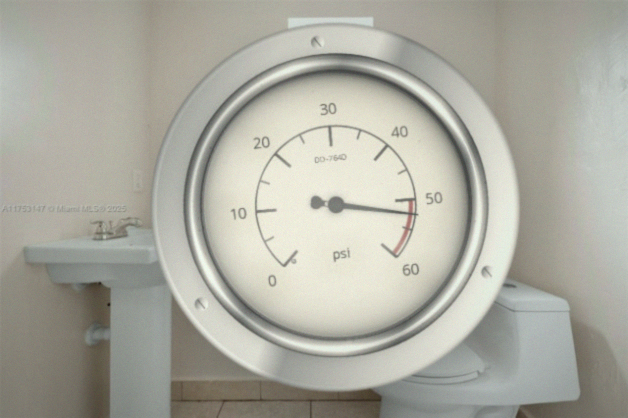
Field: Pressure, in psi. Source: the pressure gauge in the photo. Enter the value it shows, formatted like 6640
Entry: 52.5
